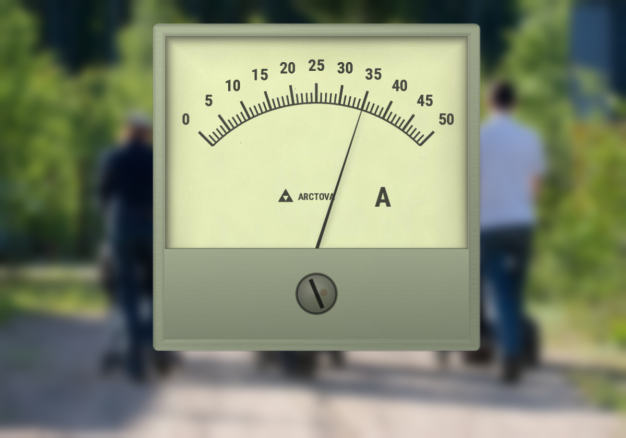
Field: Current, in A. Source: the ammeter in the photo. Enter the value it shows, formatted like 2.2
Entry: 35
